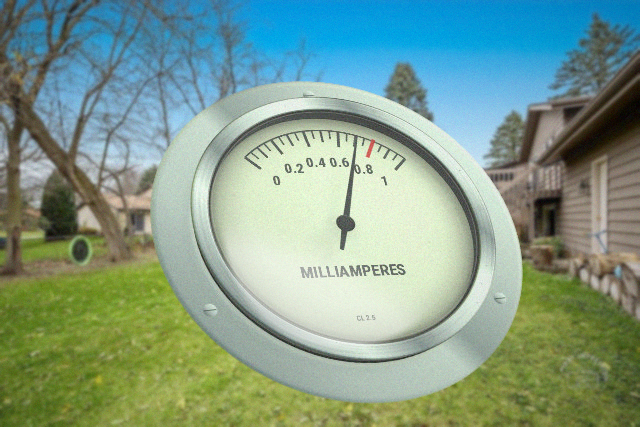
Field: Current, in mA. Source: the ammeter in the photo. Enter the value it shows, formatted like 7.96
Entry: 0.7
